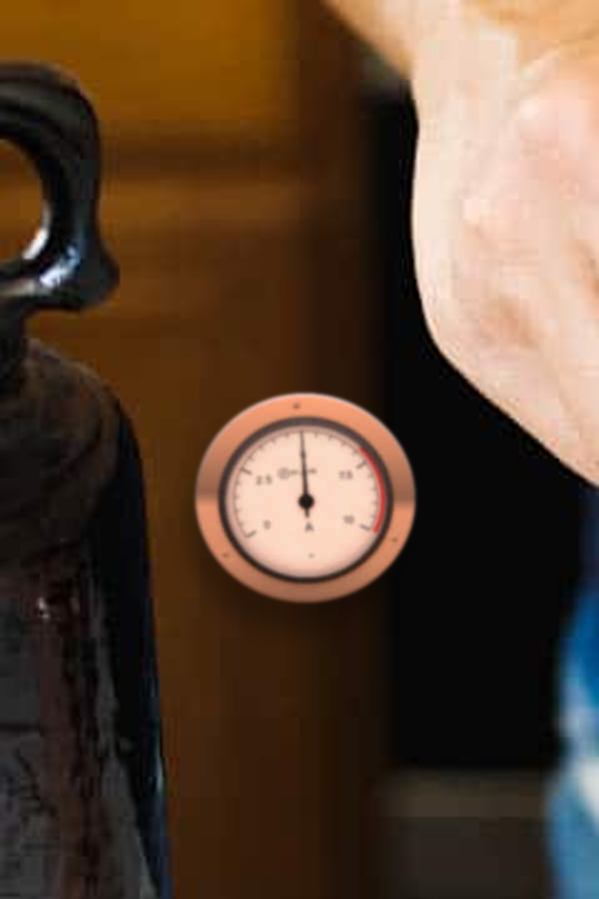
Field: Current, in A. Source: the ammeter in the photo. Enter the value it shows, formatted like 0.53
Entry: 5
